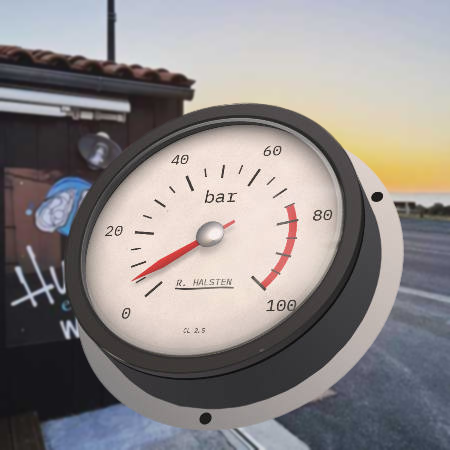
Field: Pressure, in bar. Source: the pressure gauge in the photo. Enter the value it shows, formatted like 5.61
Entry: 5
